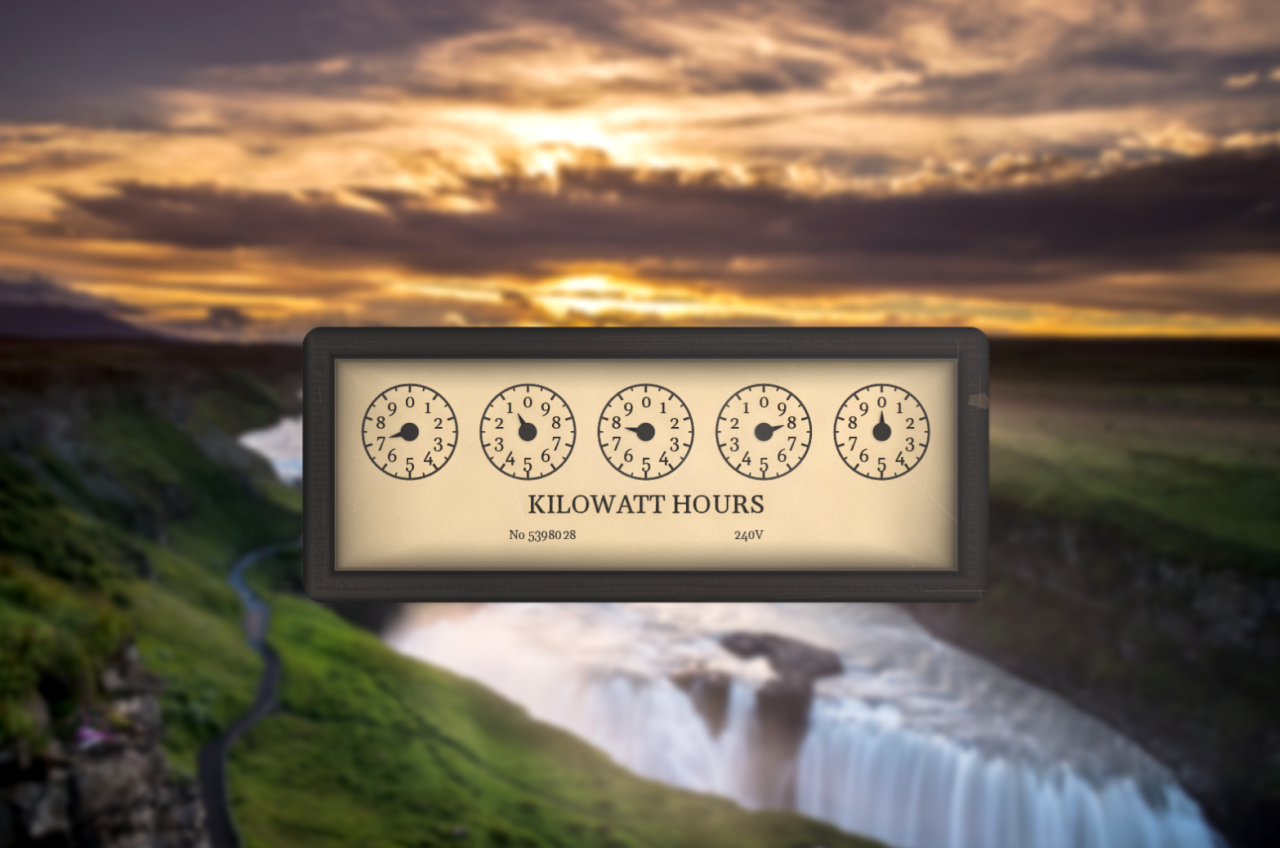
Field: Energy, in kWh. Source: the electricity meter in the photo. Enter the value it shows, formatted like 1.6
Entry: 70780
